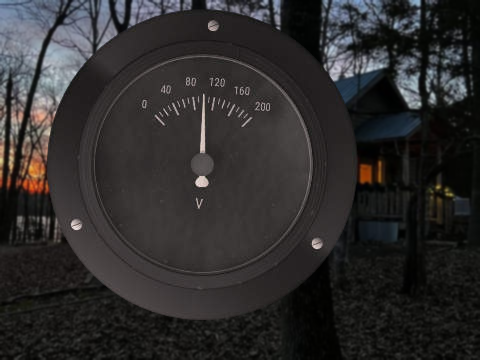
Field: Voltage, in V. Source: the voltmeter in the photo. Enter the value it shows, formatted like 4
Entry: 100
